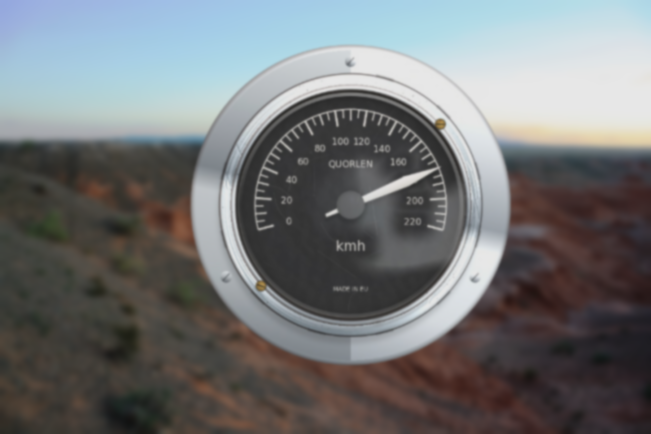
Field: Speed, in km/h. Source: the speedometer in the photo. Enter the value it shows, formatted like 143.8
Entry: 180
